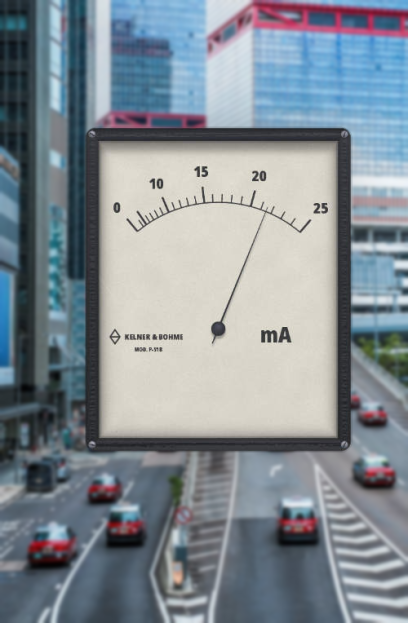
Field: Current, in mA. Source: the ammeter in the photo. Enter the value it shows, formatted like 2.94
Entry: 21.5
